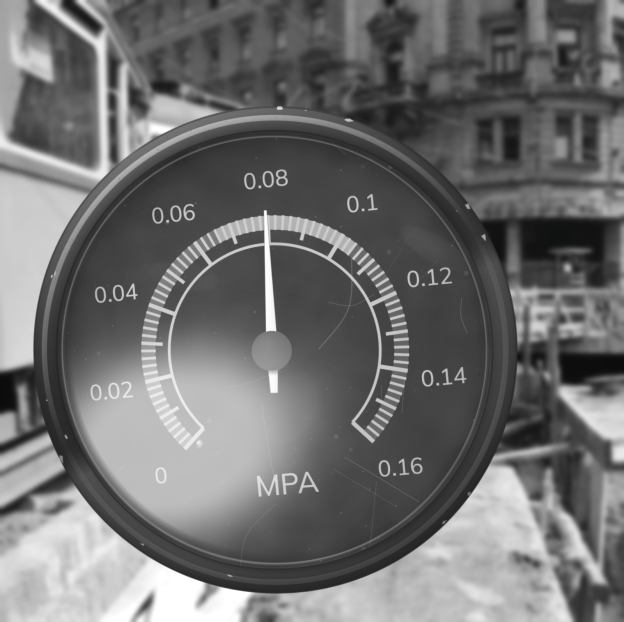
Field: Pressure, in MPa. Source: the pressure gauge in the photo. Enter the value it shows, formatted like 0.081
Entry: 0.08
